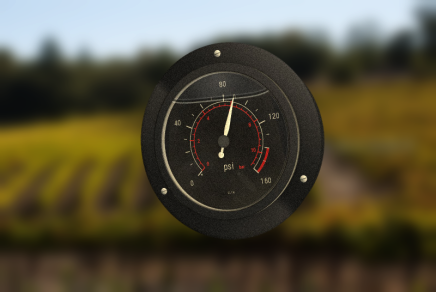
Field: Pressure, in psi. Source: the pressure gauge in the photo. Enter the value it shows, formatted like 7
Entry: 90
